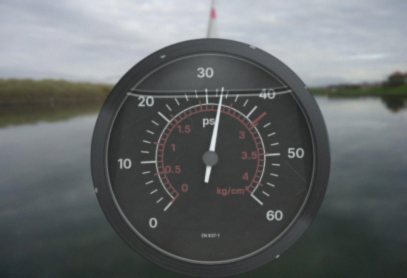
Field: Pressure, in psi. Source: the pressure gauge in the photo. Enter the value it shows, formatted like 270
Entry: 33
